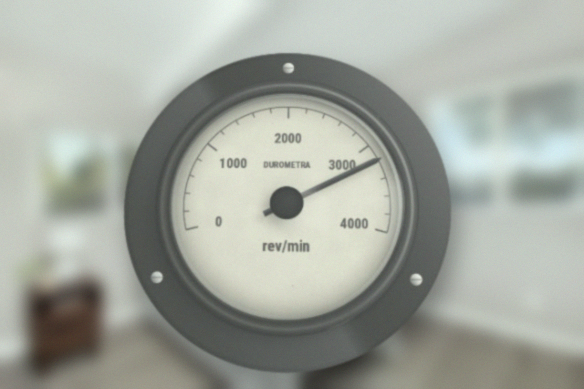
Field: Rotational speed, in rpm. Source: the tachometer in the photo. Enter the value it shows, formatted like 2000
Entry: 3200
